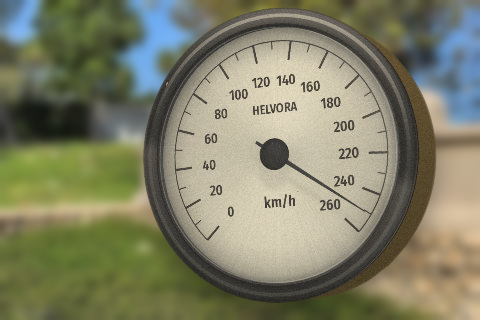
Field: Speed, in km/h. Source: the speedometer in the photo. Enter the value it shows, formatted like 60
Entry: 250
